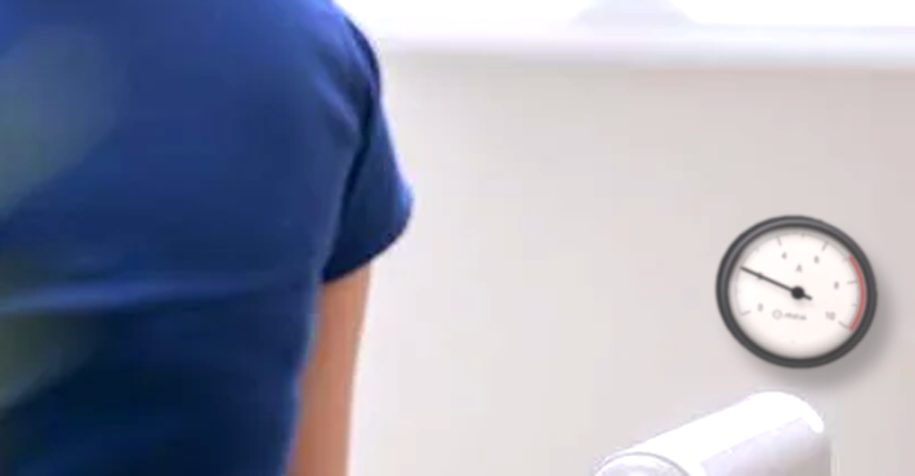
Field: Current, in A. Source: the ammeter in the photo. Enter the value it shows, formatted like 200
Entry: 2
